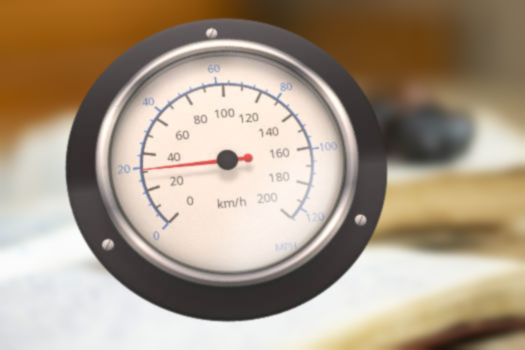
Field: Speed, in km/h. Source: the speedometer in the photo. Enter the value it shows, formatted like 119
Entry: 30
